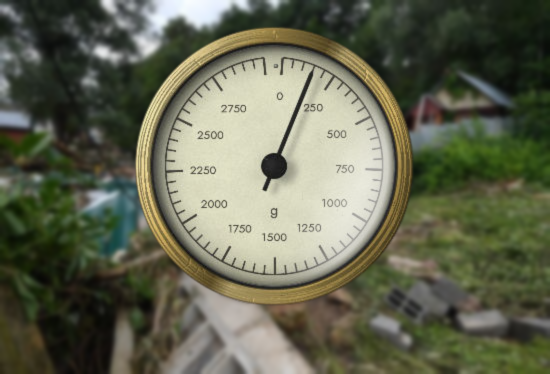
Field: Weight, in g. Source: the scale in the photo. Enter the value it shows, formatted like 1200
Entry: 150
